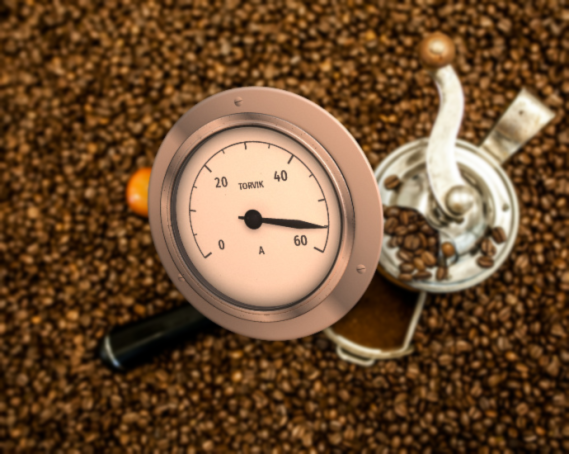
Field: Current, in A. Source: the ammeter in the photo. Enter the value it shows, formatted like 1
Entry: 55
